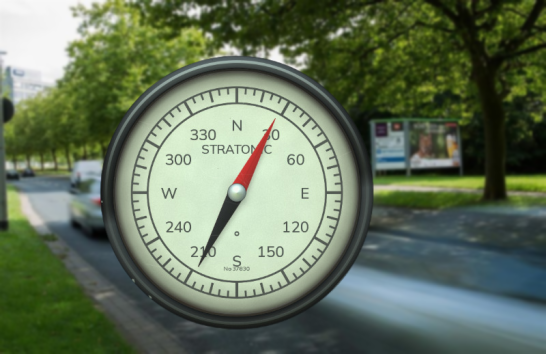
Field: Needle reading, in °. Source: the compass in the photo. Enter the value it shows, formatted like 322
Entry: 27.5
